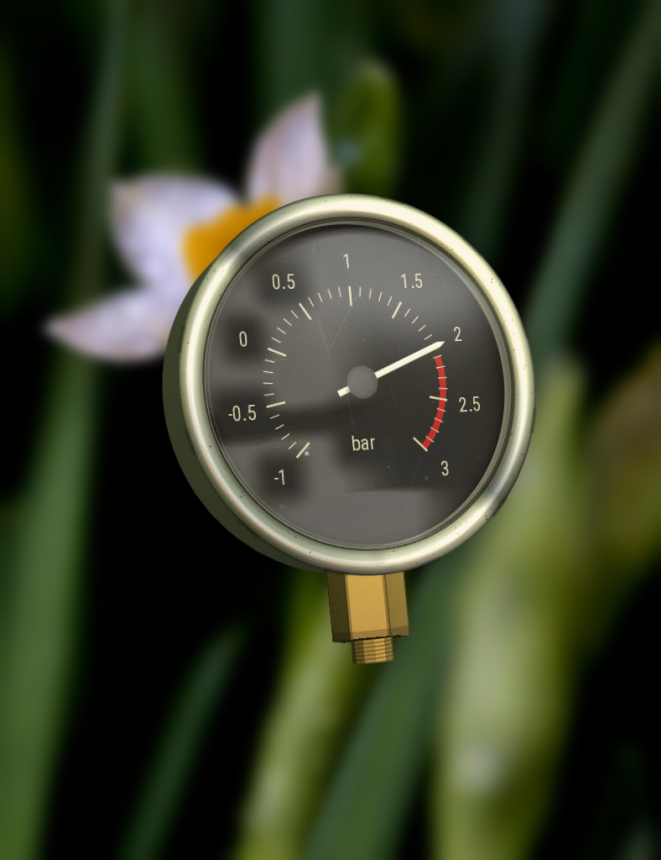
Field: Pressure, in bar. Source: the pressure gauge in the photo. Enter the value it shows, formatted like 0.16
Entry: 2
